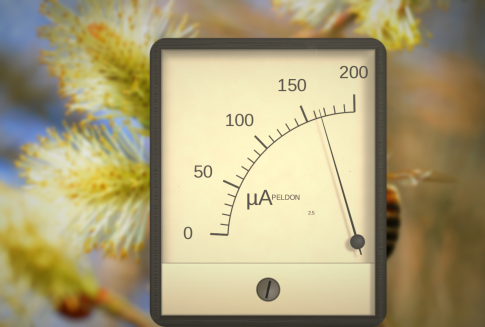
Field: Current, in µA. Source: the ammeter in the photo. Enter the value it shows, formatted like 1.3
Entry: 165
